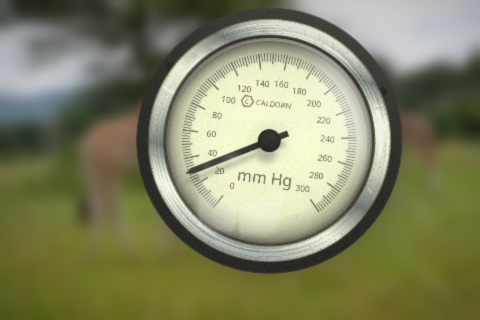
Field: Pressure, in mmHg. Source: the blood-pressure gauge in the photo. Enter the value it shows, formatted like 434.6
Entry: 30
